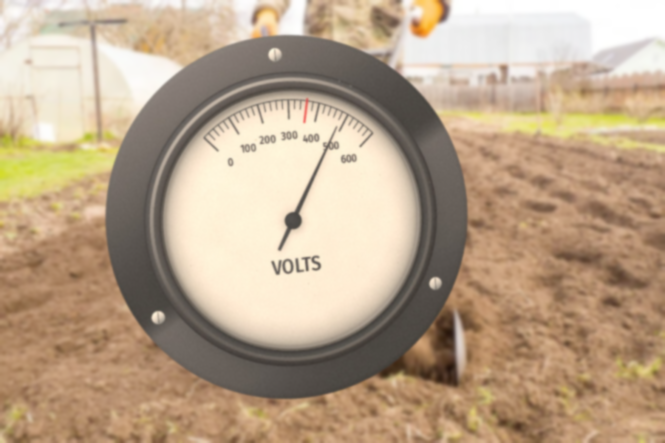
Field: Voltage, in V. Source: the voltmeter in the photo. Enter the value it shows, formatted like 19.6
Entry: 480
